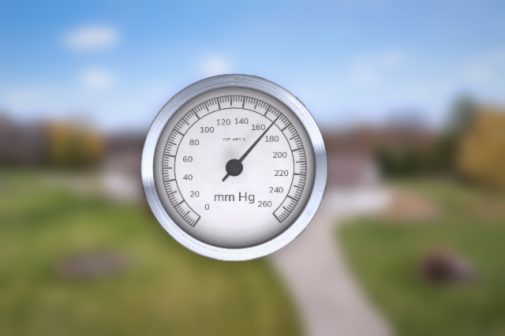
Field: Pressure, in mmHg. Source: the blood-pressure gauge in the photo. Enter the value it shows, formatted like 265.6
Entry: 170
